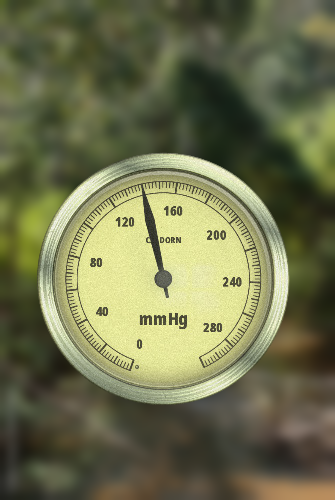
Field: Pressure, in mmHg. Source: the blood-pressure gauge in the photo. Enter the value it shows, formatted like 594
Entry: 140
